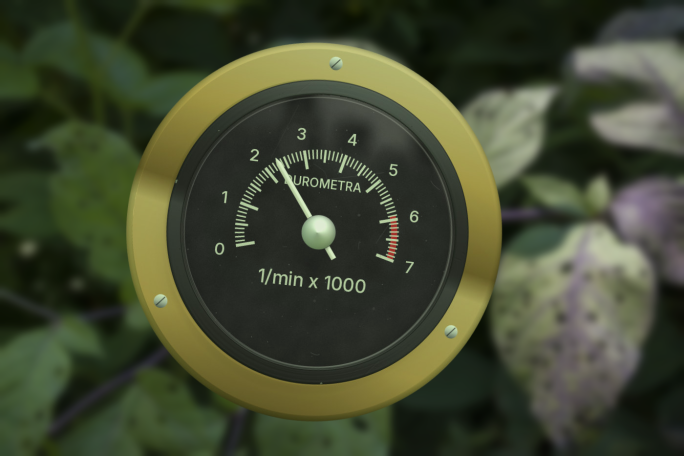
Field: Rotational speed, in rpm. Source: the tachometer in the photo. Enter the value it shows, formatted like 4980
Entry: 2300
